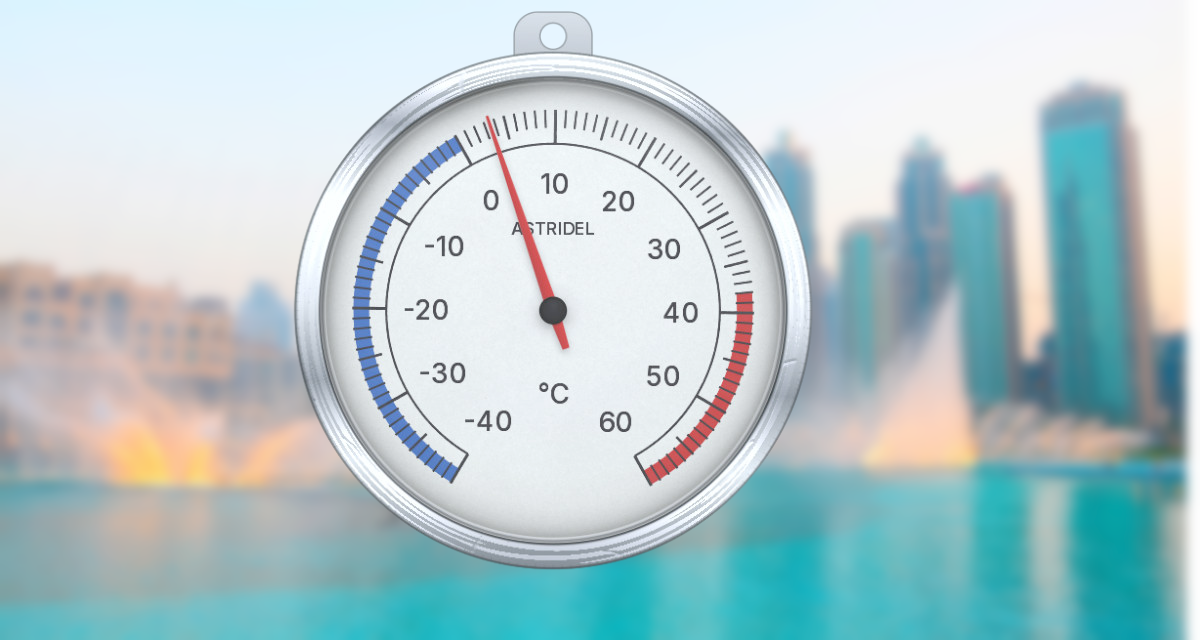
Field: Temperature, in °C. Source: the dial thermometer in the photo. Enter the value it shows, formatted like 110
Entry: 3.5
